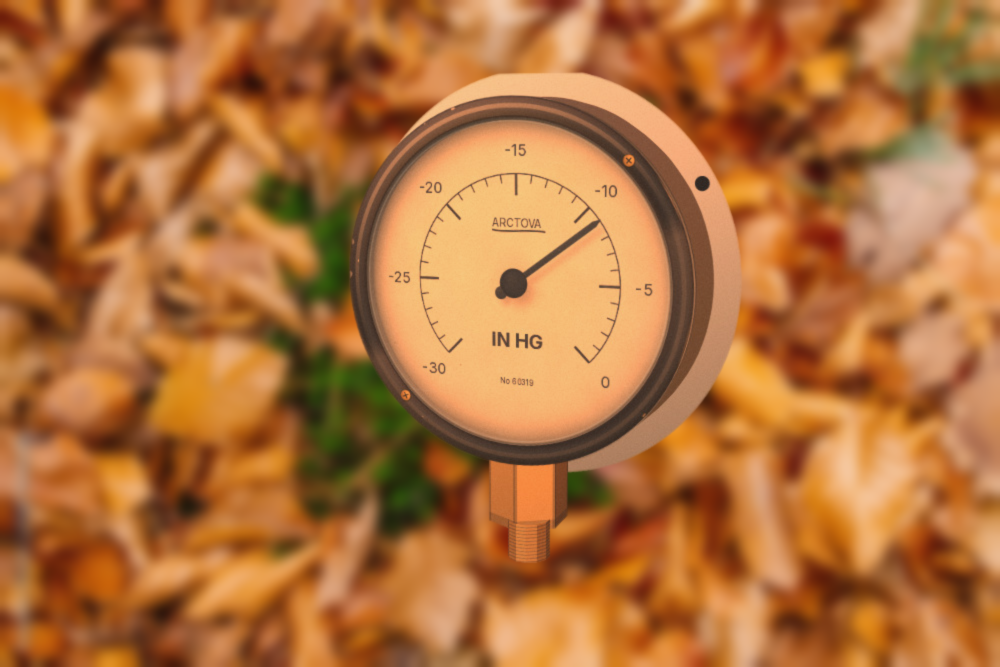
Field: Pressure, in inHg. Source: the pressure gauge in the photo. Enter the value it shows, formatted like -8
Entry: -9
